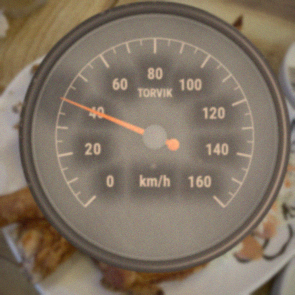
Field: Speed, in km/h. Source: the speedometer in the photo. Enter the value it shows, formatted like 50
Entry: 40
